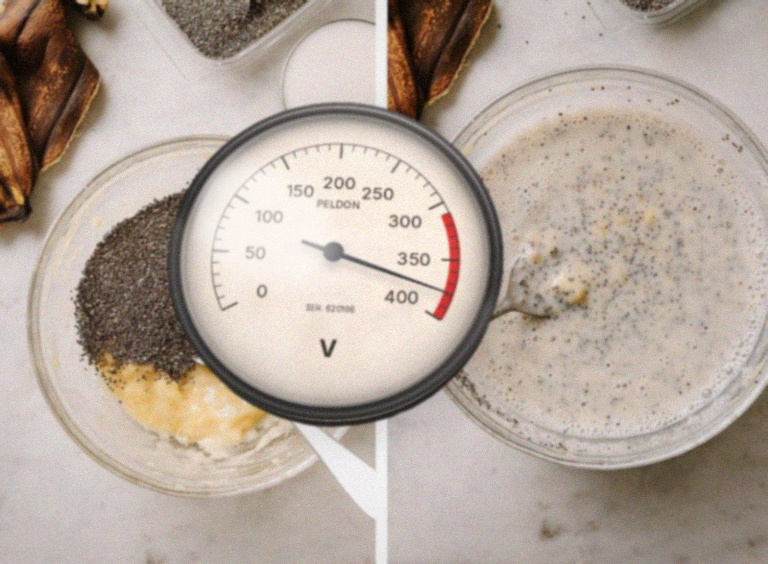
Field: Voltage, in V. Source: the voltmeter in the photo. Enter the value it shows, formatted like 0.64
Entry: 380
